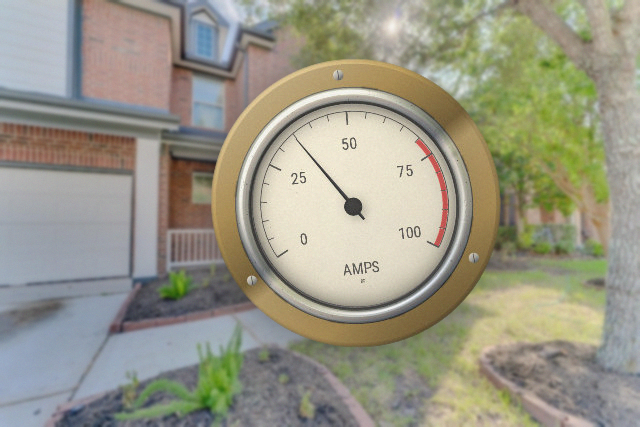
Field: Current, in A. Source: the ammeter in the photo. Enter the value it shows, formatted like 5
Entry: 35
